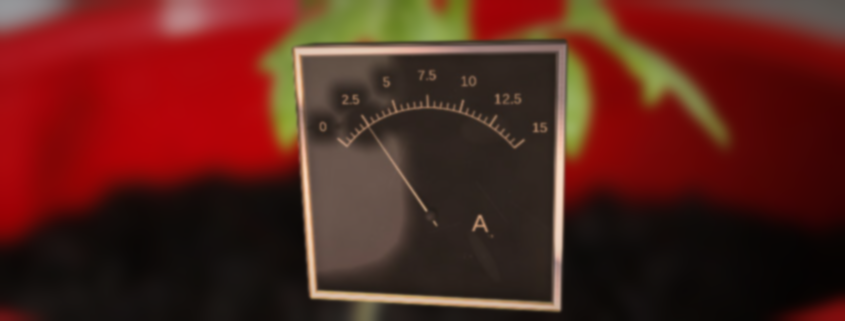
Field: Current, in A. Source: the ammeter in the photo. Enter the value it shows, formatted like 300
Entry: 2.5
